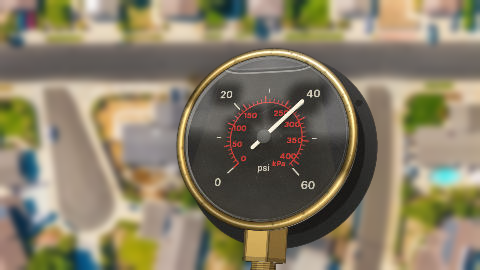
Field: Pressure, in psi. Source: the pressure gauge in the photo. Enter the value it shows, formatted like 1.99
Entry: 40
